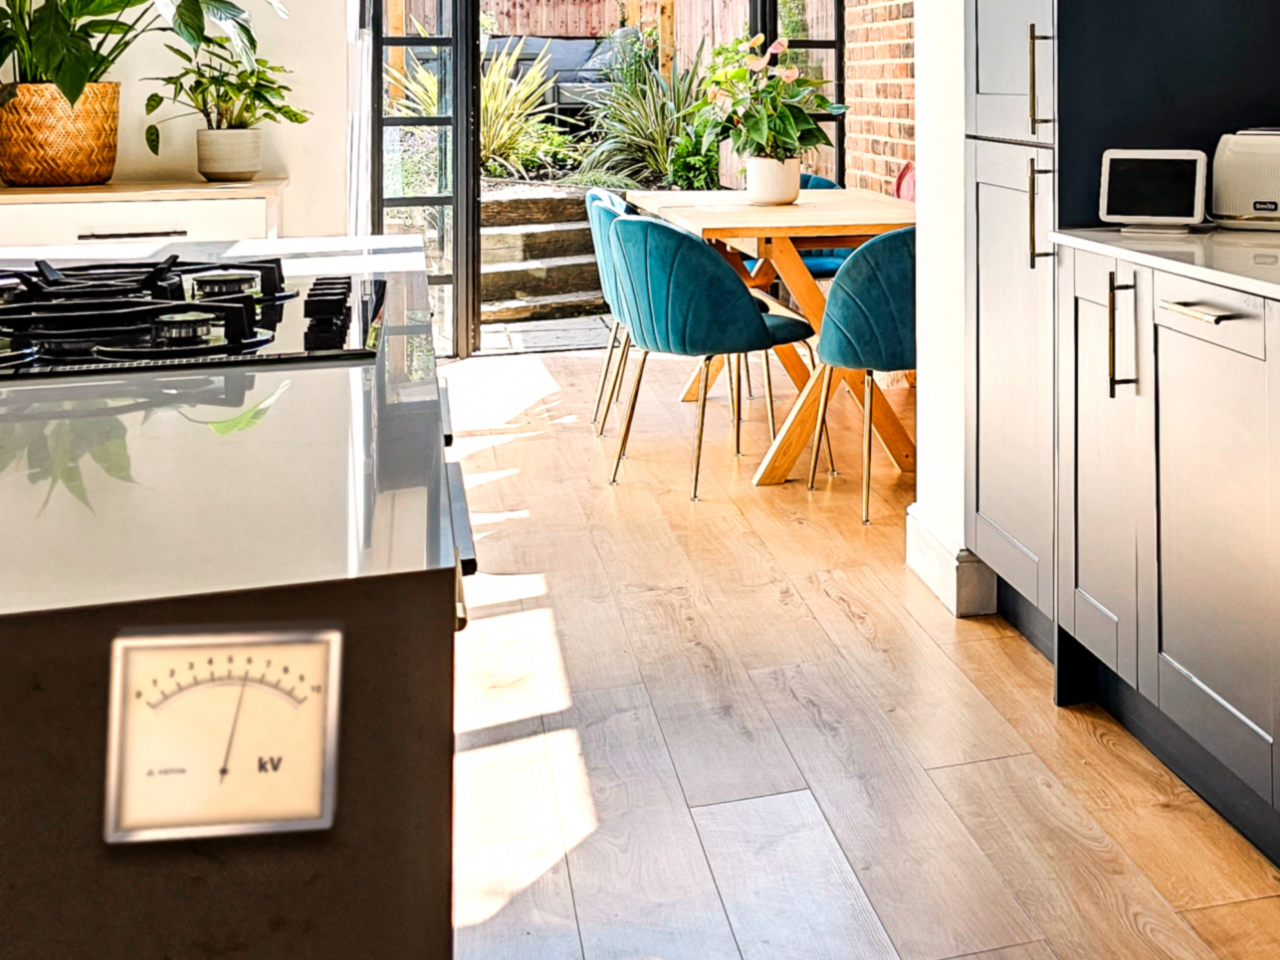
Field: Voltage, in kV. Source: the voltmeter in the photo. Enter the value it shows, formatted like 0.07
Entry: 6
